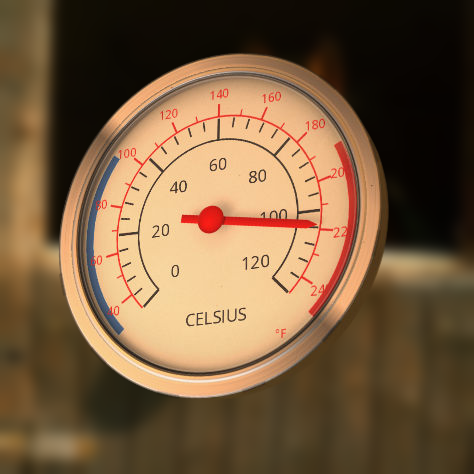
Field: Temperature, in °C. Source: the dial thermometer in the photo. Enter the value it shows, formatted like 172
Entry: 104
